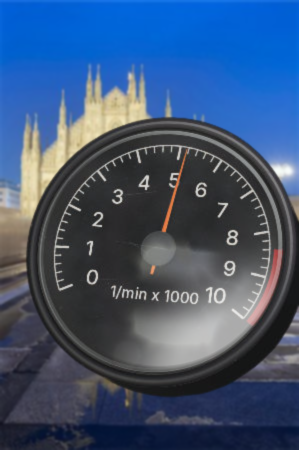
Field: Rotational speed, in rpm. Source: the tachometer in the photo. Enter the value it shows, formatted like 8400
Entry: 5200
